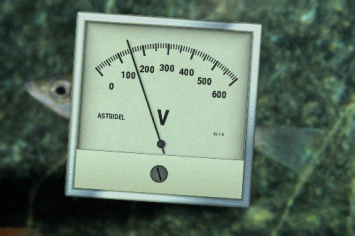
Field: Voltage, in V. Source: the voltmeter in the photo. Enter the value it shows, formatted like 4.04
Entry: 150
